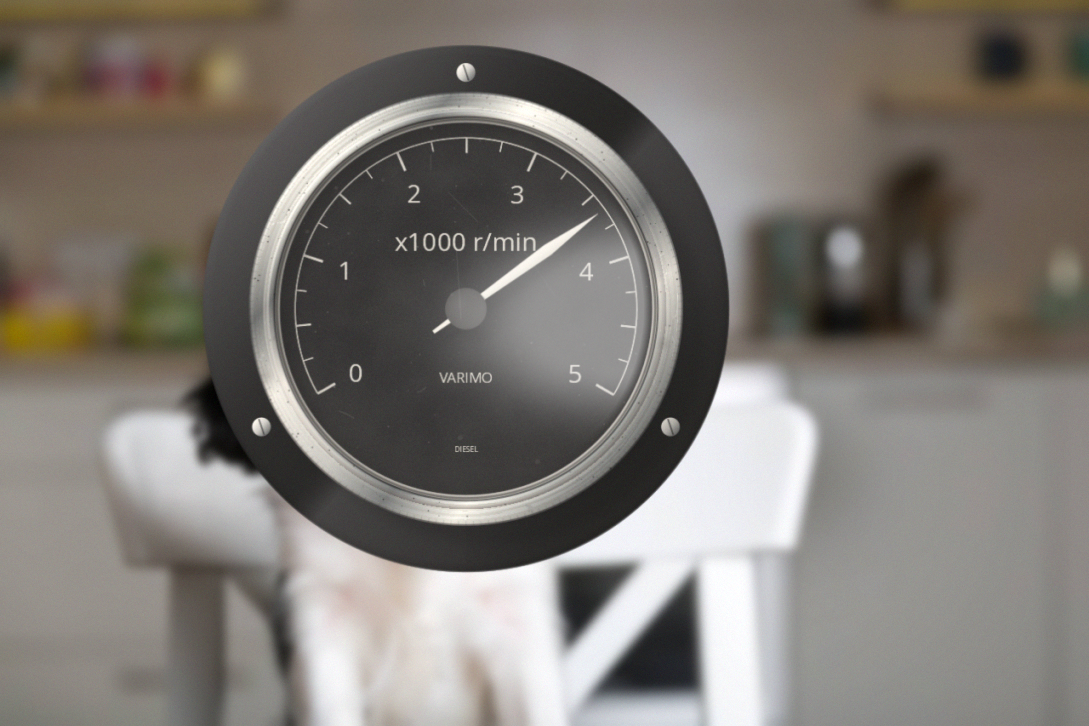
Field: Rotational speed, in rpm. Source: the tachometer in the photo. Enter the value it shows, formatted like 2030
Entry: 3625
